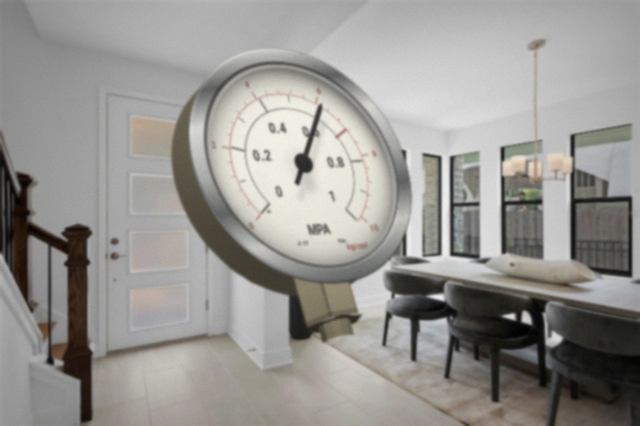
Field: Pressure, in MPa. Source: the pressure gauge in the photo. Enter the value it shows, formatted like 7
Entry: 0.6
